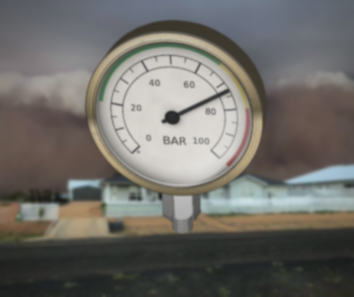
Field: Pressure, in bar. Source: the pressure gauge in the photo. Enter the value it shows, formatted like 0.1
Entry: 72.5
